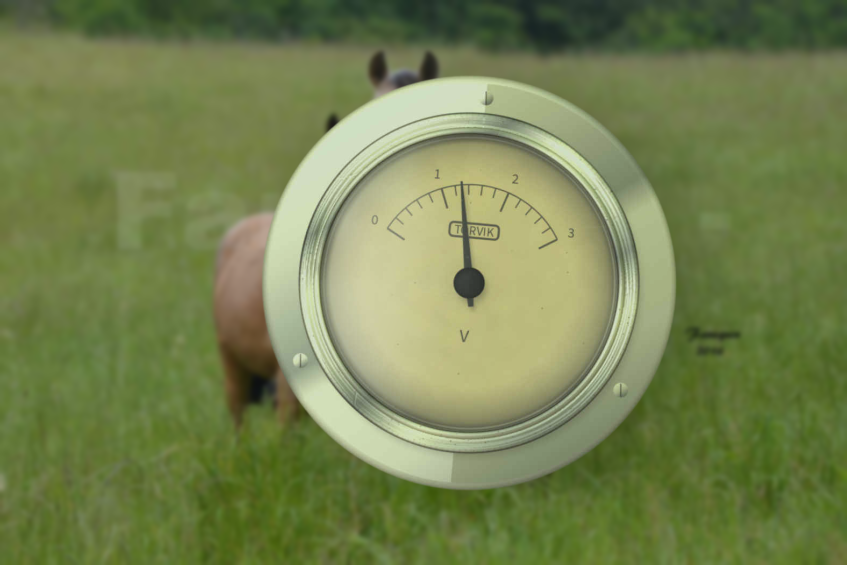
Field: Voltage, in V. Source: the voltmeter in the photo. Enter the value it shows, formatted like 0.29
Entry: 1.3
